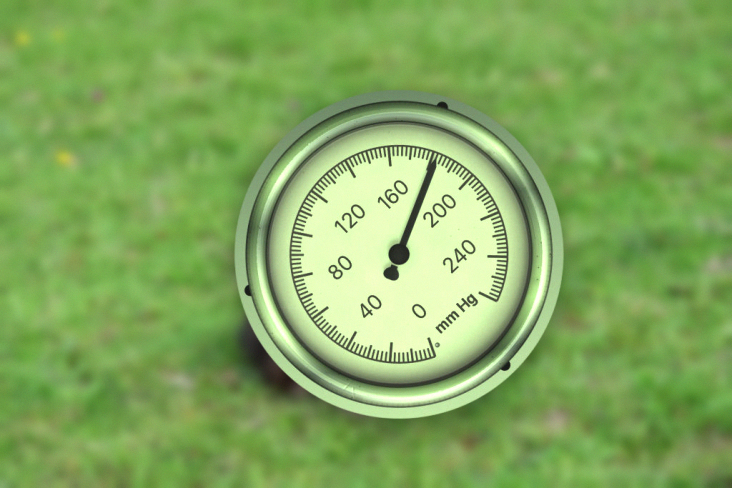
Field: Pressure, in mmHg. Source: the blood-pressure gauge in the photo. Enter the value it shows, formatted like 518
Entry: 182
